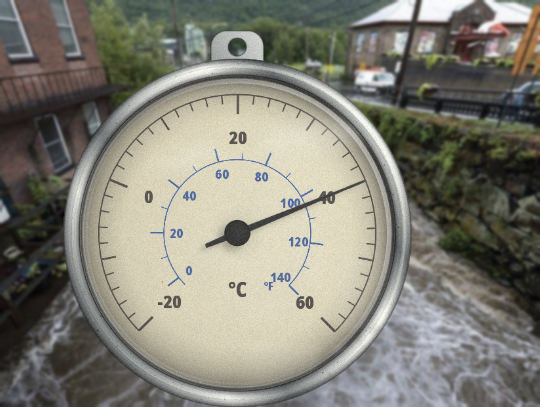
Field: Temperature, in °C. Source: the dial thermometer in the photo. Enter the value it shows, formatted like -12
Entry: 40
